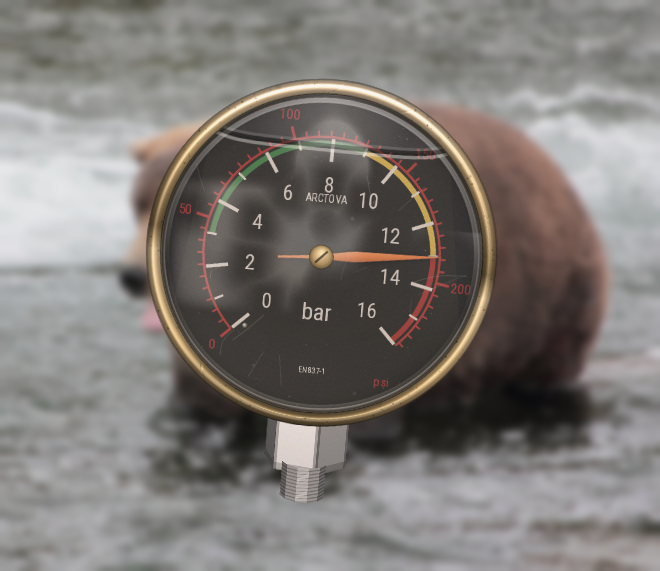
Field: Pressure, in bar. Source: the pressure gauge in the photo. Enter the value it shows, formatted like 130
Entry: 13
